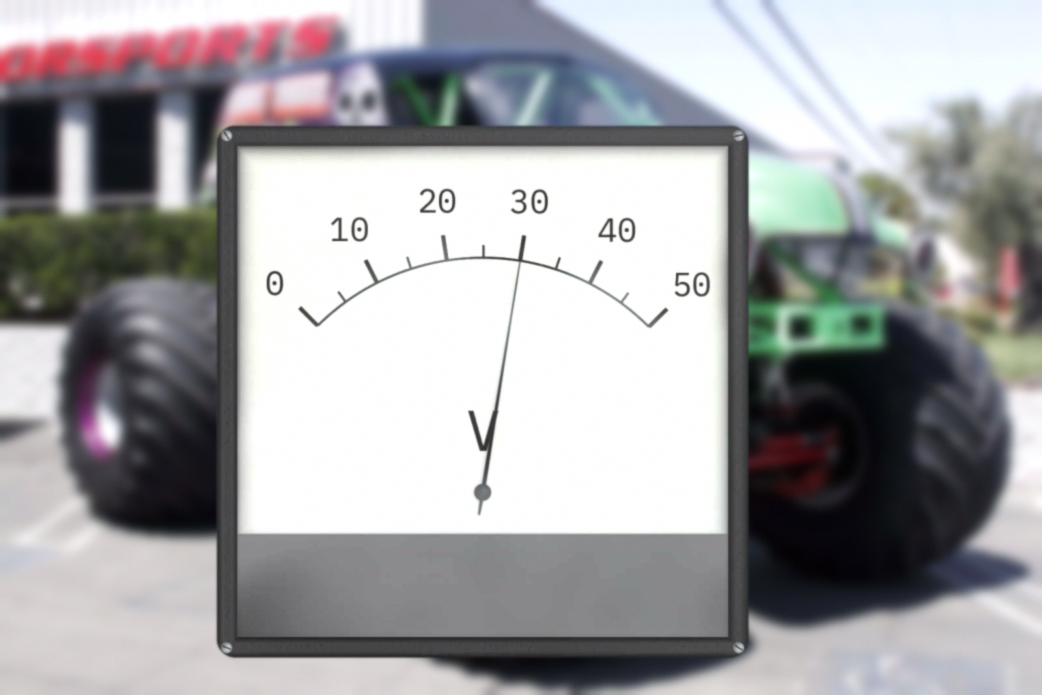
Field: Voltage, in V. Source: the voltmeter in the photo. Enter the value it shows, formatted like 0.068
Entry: 30
